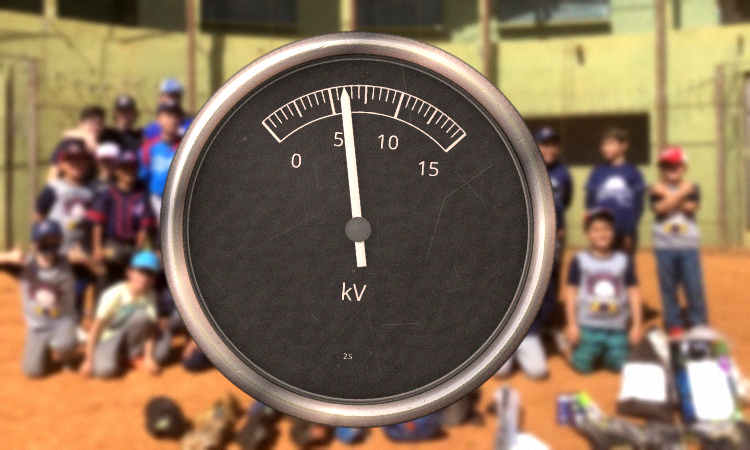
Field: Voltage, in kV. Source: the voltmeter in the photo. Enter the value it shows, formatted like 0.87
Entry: 6
